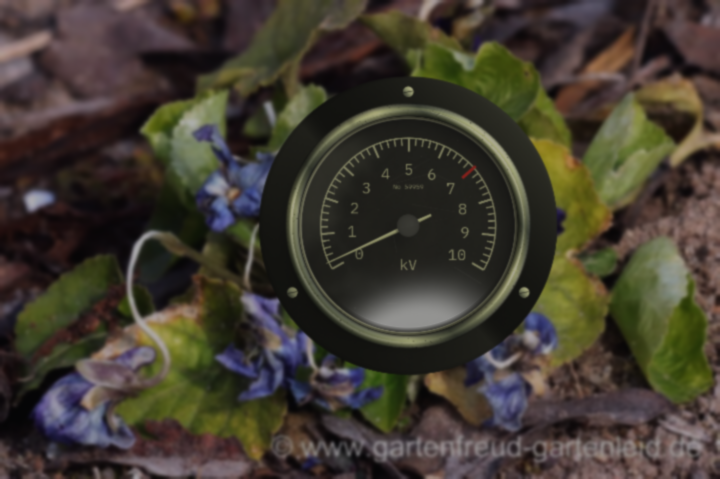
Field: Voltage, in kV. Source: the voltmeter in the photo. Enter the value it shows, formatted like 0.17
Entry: 0.2
